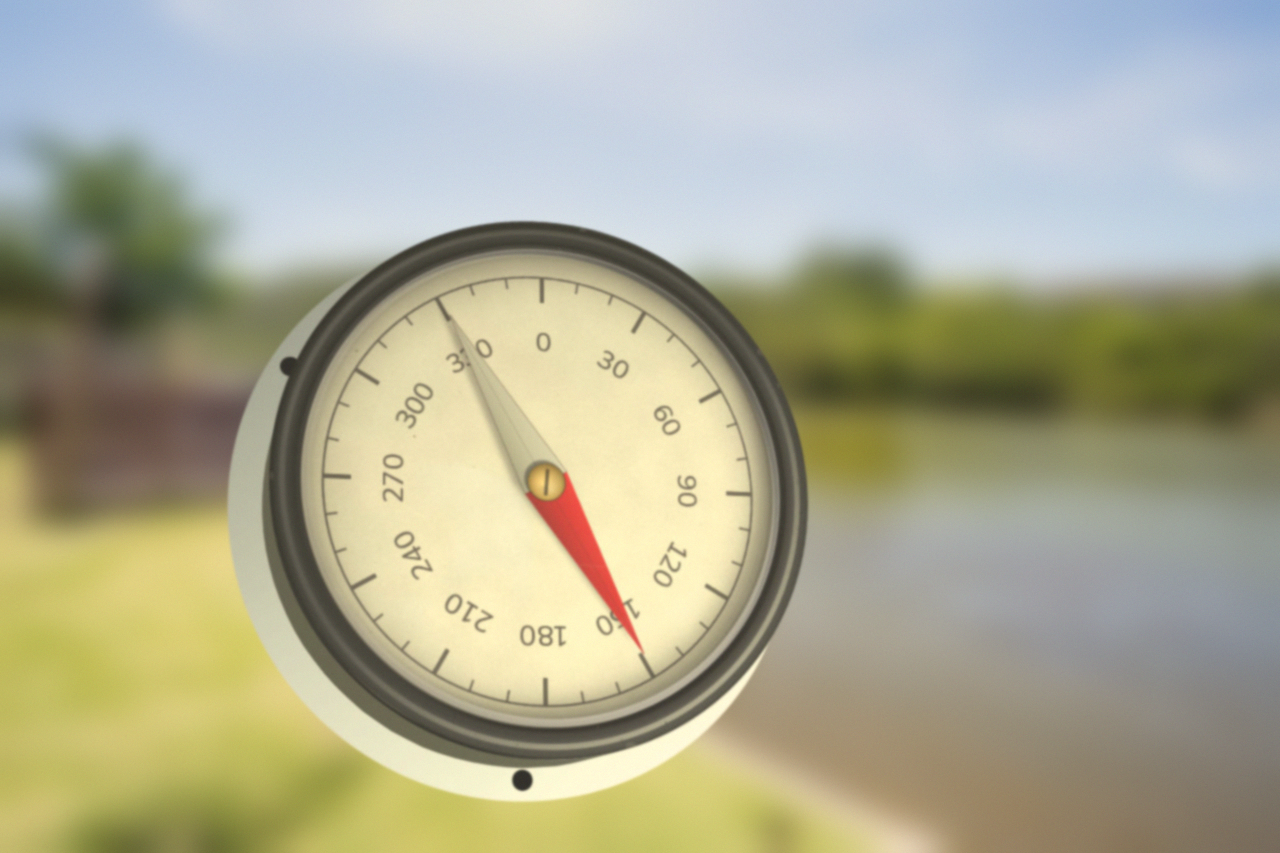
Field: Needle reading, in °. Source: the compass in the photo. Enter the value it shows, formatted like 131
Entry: 150
